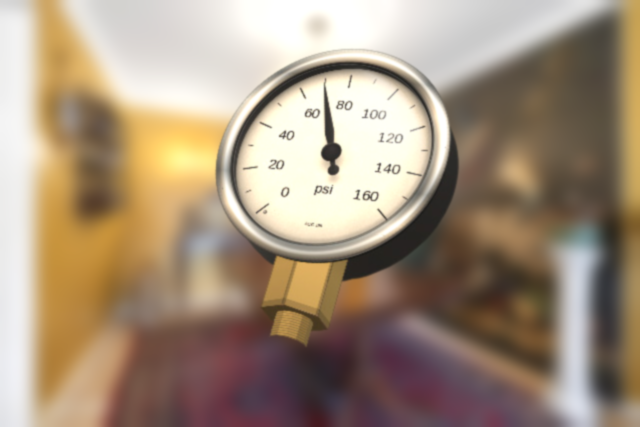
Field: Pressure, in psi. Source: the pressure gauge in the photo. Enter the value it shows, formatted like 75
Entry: 70
